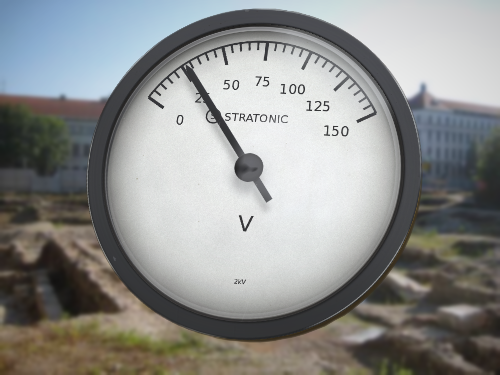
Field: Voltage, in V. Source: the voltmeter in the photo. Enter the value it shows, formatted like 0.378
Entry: 27.5
